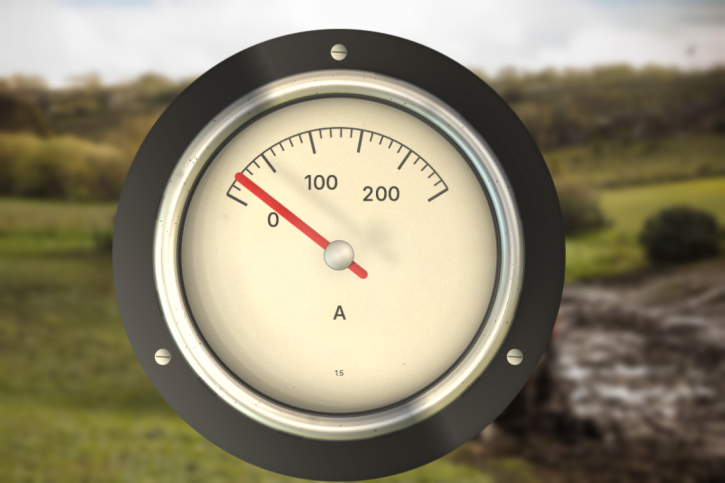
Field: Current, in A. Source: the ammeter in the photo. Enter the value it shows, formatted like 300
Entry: 20
